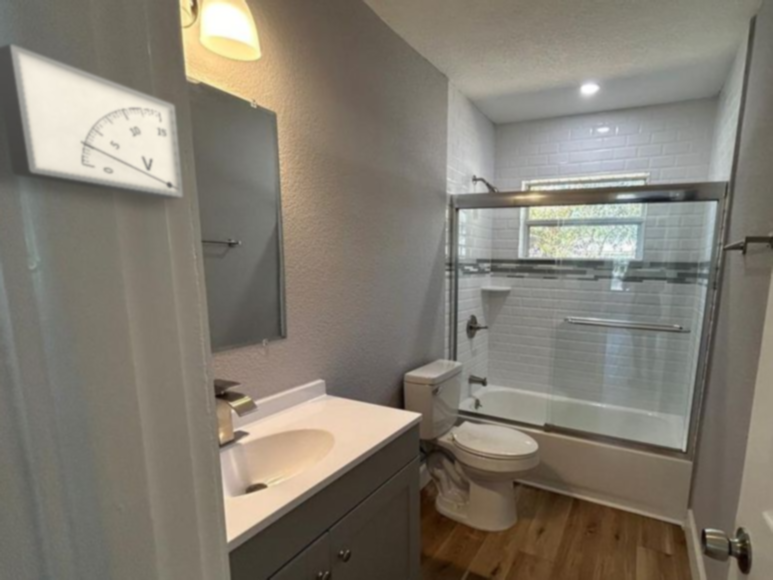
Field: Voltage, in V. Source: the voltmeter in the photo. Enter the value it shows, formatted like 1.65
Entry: 2.5
